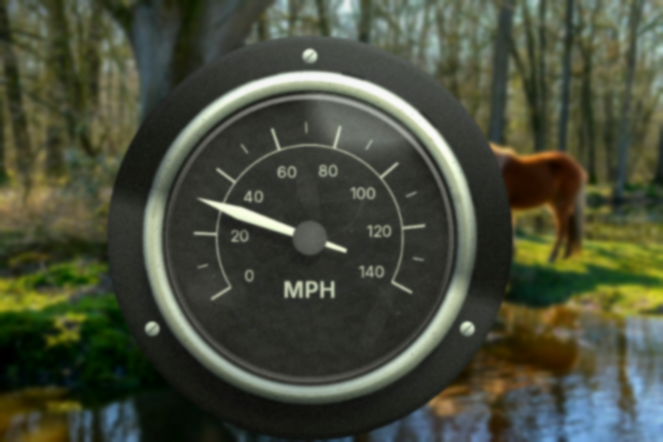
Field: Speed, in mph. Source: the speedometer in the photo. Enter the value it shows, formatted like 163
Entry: 30
